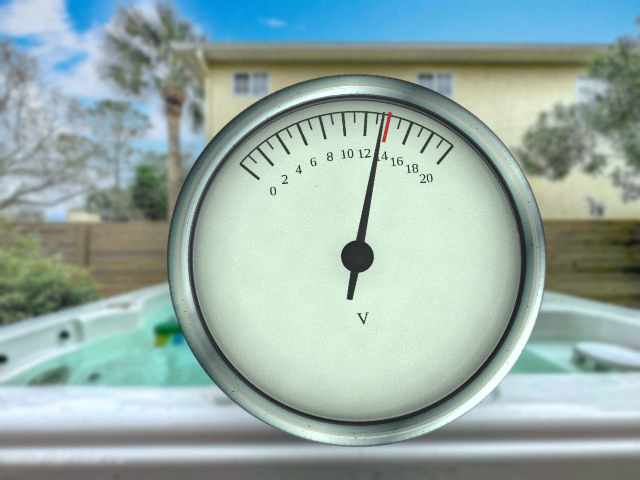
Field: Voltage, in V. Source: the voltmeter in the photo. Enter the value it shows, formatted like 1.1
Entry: 13.5
